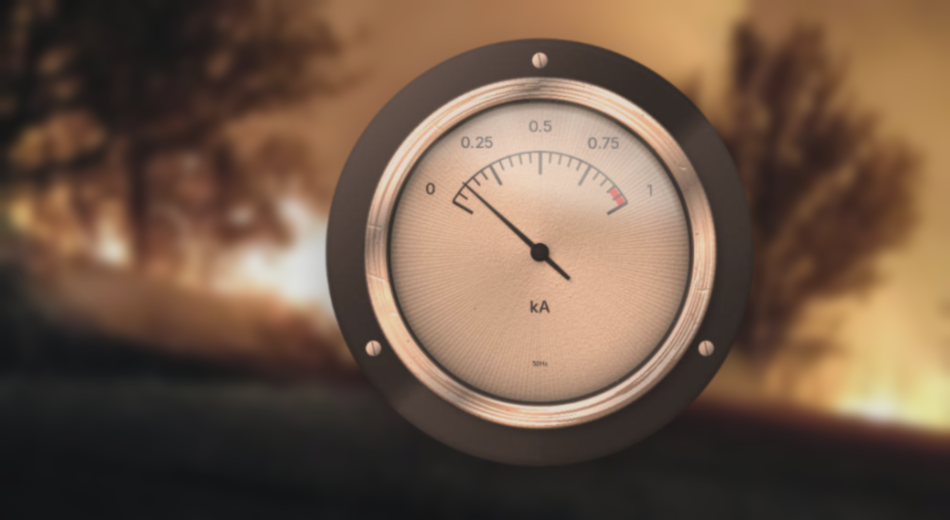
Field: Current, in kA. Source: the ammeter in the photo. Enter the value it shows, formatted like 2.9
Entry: 0.1
